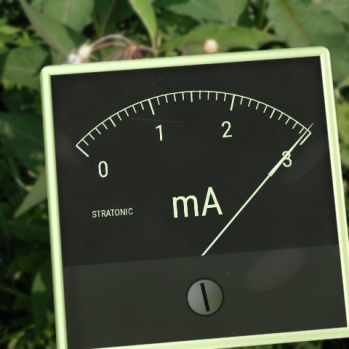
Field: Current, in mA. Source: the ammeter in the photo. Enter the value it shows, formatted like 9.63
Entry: 2.95
